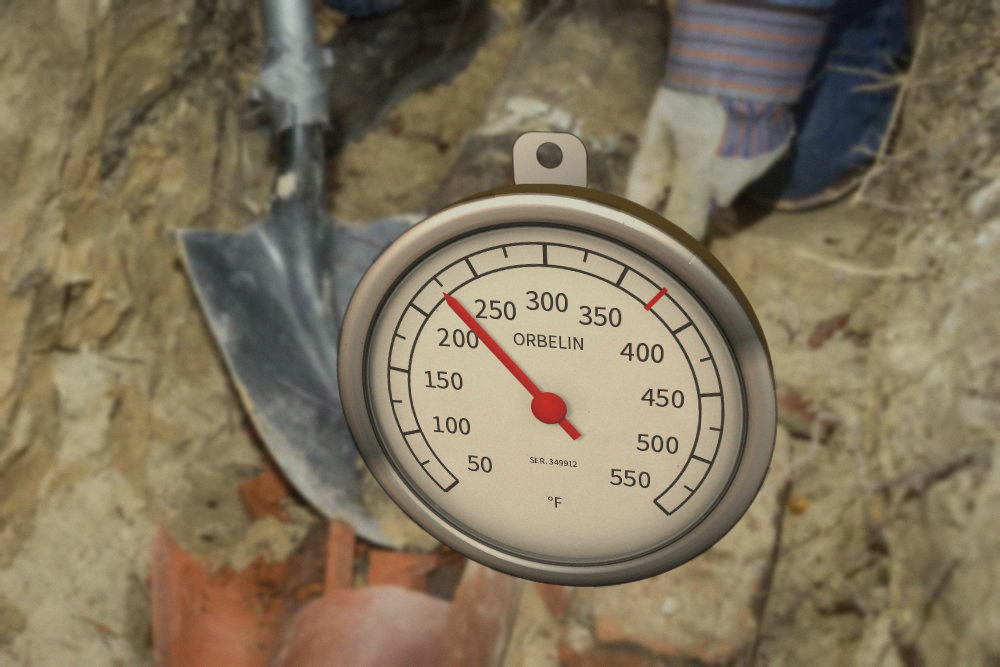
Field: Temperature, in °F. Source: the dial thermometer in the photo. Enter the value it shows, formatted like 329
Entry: 225
